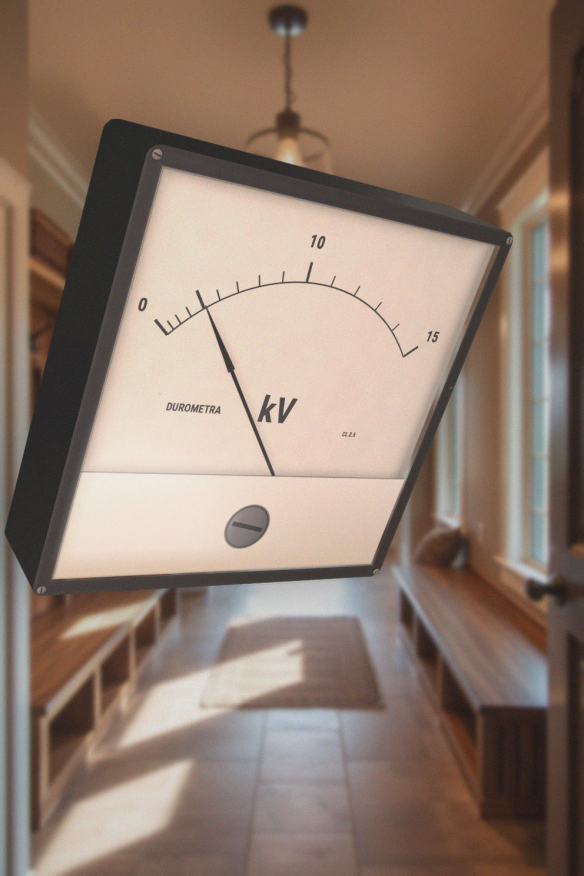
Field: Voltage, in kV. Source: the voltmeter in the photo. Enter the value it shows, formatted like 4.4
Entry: 5
